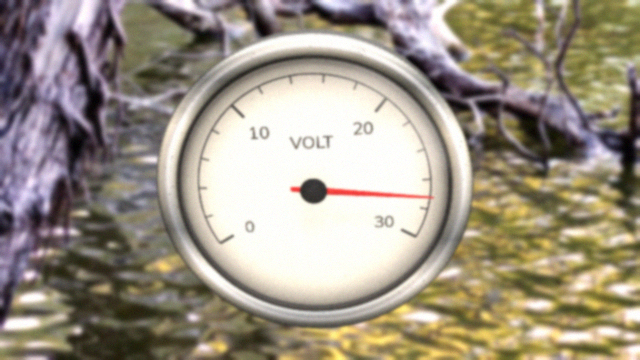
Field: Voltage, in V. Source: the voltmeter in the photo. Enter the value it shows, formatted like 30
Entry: 27
